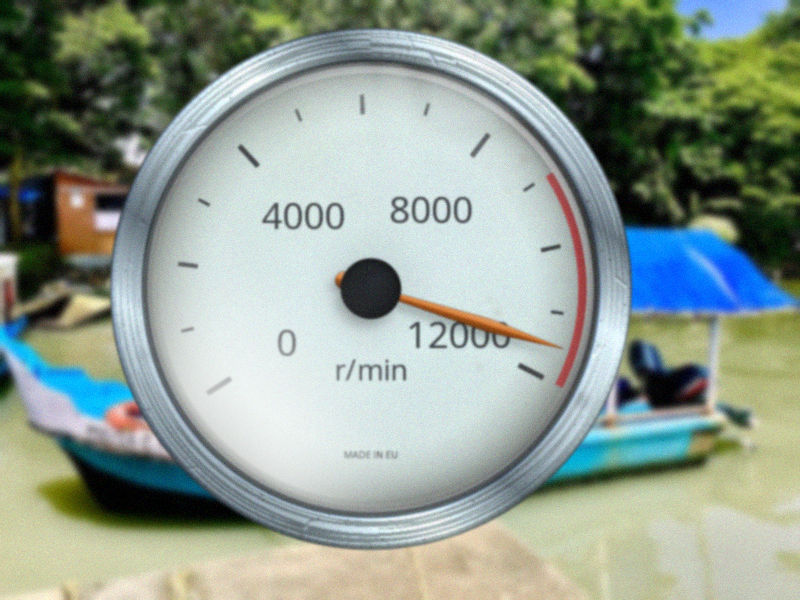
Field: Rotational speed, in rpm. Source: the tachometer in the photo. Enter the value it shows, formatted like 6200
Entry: 11500
